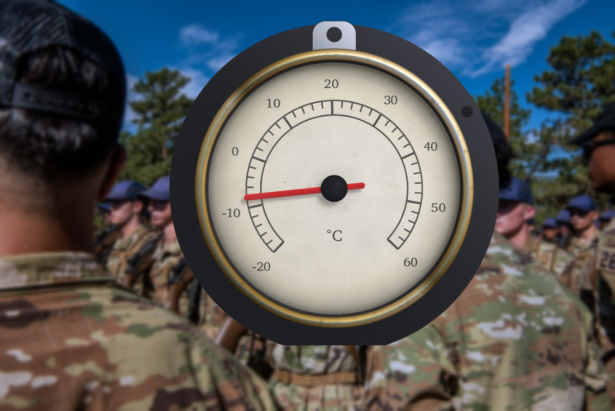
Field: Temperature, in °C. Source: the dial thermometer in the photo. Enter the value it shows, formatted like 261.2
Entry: -8
